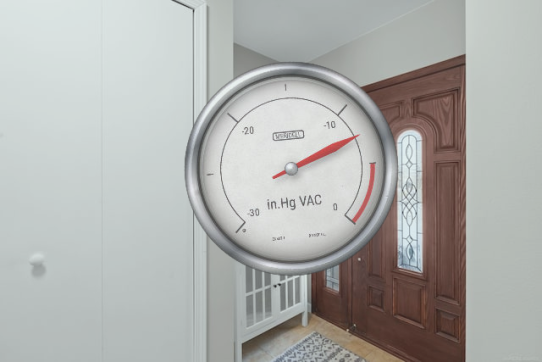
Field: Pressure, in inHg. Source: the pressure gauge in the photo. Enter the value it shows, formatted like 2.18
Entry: -7.5
